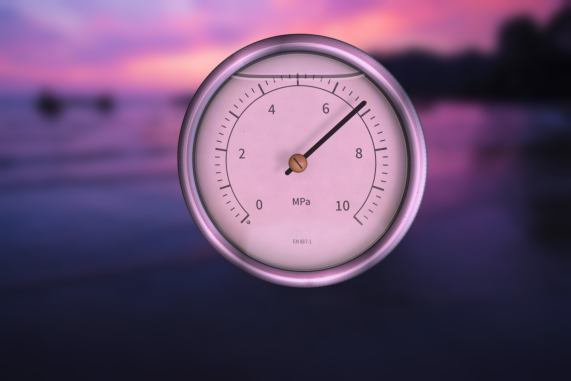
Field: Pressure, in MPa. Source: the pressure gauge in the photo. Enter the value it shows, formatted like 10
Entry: 6.8
